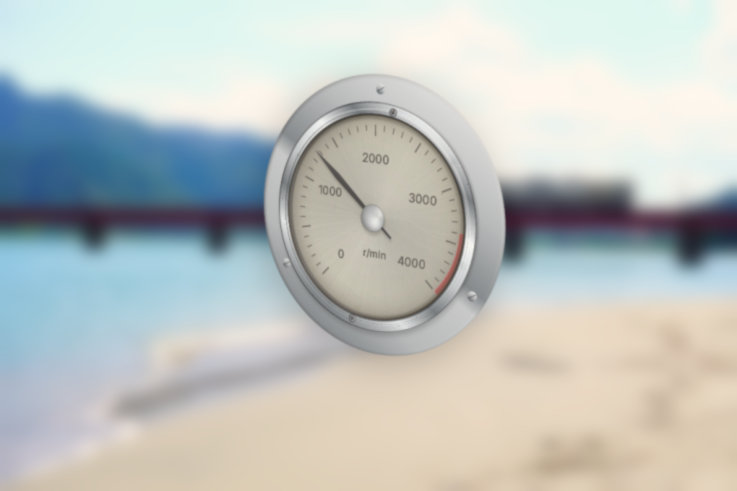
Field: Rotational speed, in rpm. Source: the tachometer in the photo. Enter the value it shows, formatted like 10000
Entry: 1300
